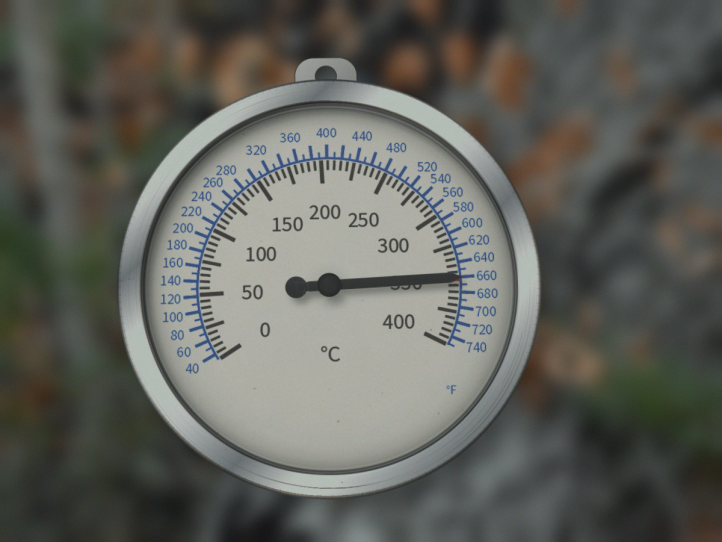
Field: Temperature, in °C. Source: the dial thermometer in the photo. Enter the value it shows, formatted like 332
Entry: 350
